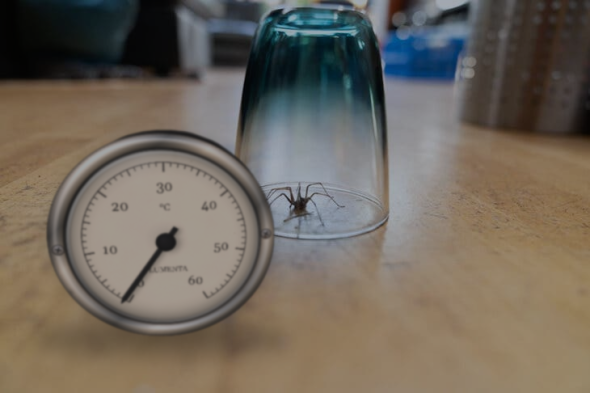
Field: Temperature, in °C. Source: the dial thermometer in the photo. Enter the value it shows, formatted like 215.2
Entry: 1
